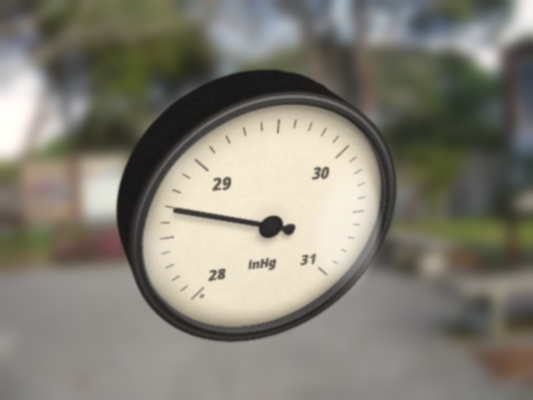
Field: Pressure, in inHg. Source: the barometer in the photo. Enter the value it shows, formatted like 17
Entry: 28.7
